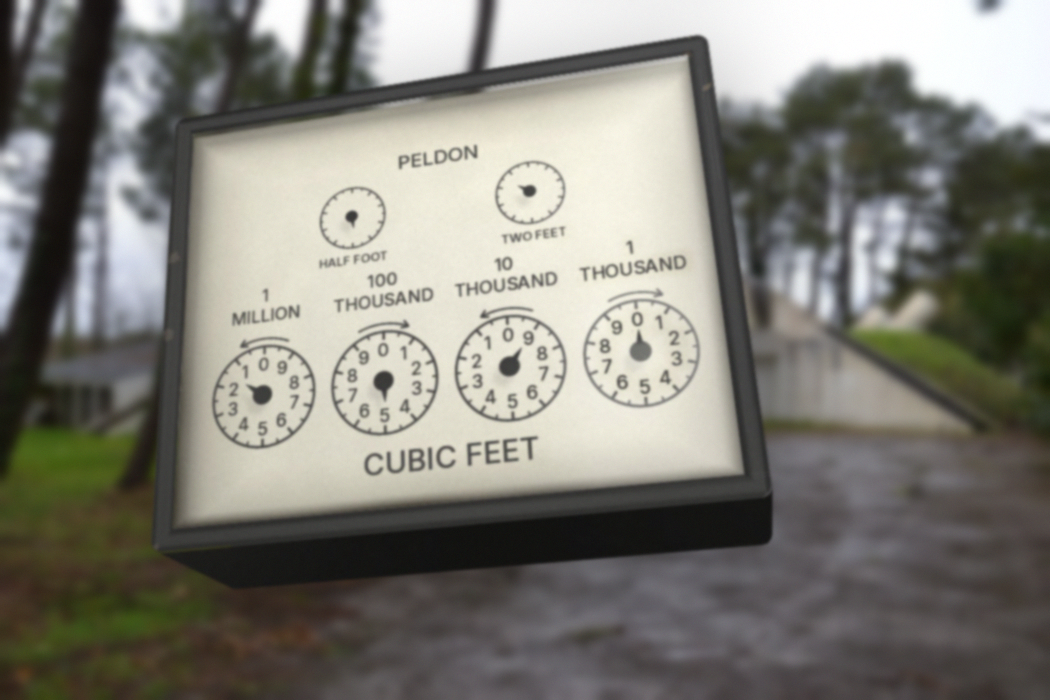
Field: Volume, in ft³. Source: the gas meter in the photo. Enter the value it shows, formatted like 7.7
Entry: 149000
